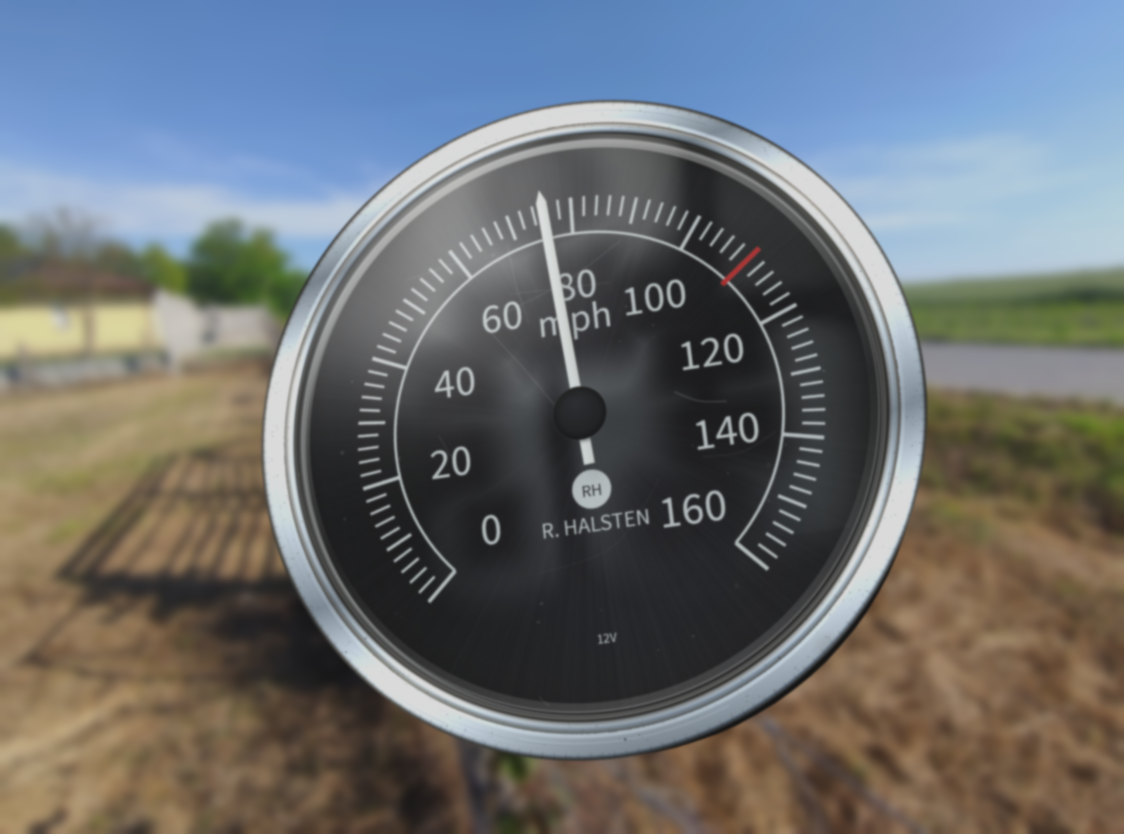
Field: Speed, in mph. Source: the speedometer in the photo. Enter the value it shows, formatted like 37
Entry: 76
